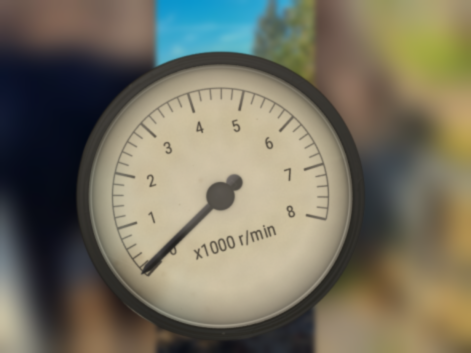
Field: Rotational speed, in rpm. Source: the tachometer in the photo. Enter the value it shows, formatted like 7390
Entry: 100
